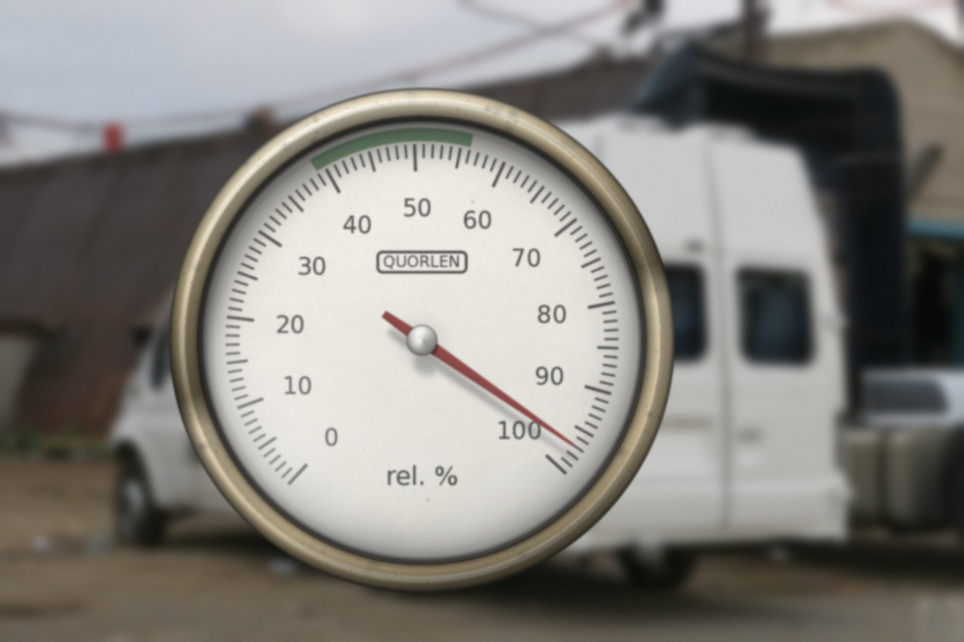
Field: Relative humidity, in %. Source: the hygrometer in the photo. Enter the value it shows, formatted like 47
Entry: 97
